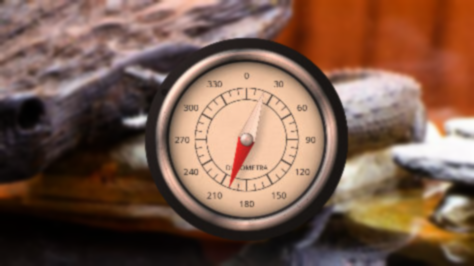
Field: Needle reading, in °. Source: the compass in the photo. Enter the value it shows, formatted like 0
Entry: 200
